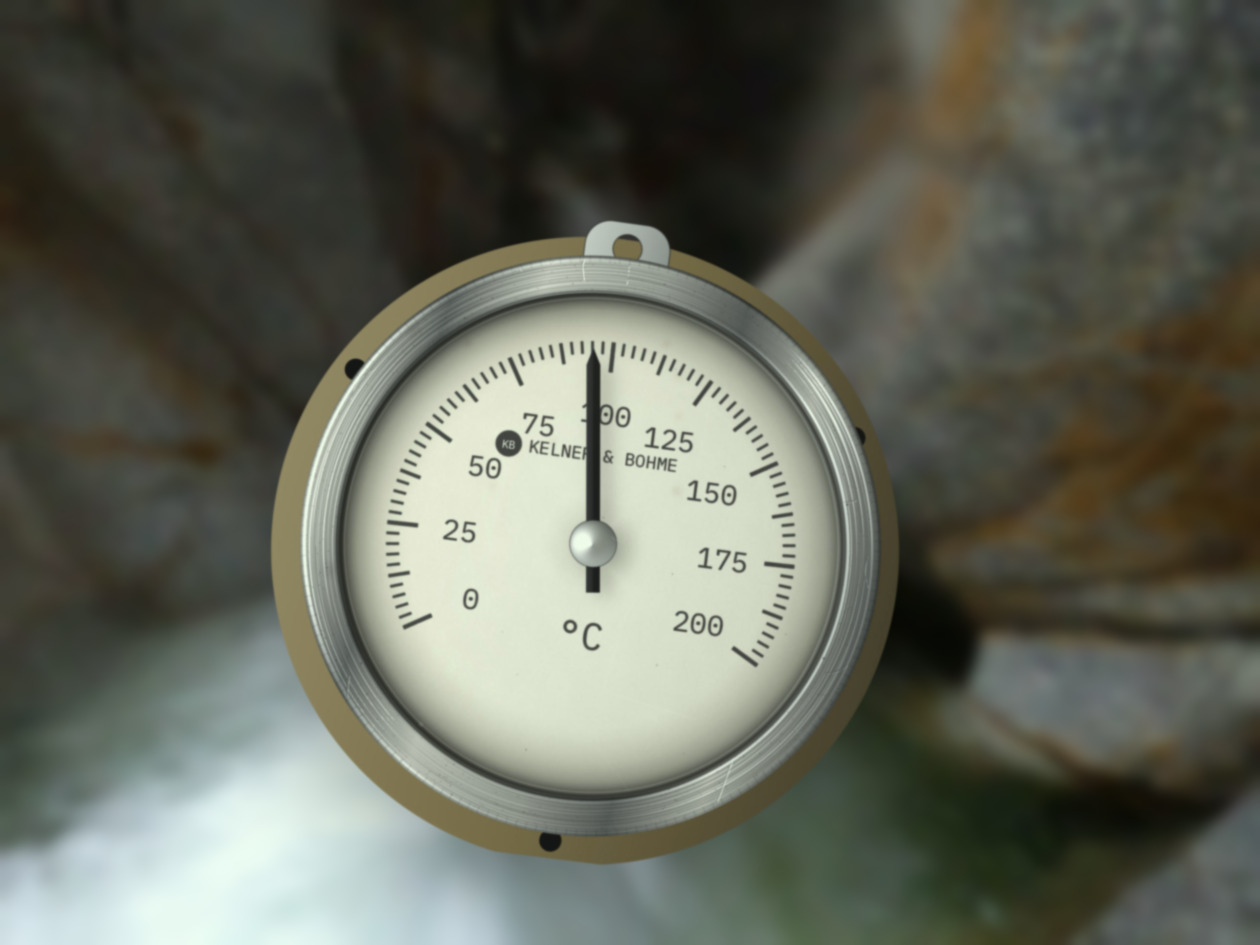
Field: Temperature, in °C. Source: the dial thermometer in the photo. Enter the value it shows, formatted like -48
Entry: 95
